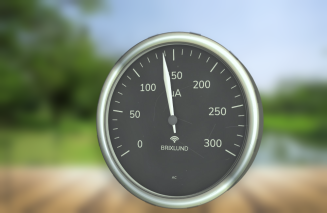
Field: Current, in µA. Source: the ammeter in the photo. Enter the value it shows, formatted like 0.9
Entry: 140
